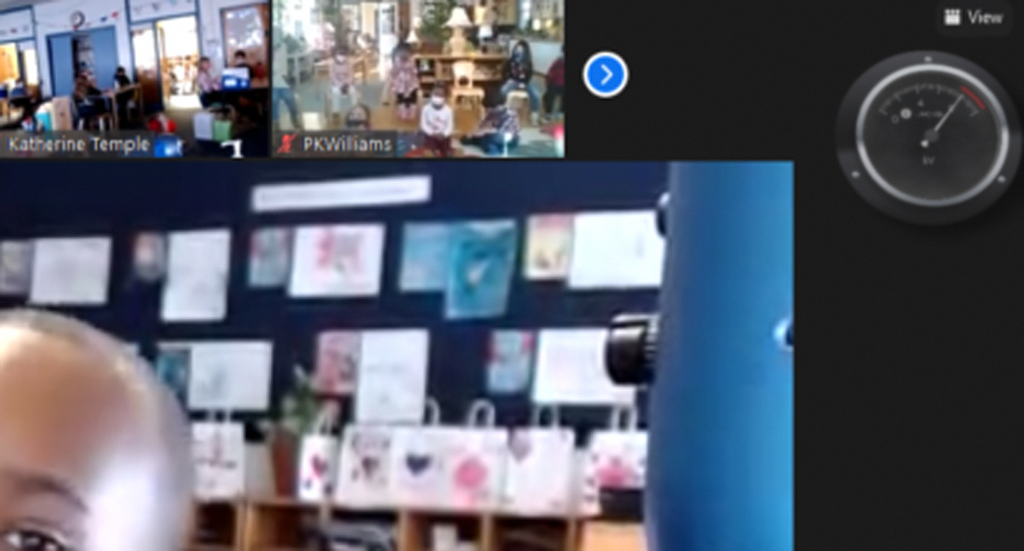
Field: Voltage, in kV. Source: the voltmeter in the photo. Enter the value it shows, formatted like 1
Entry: 8
